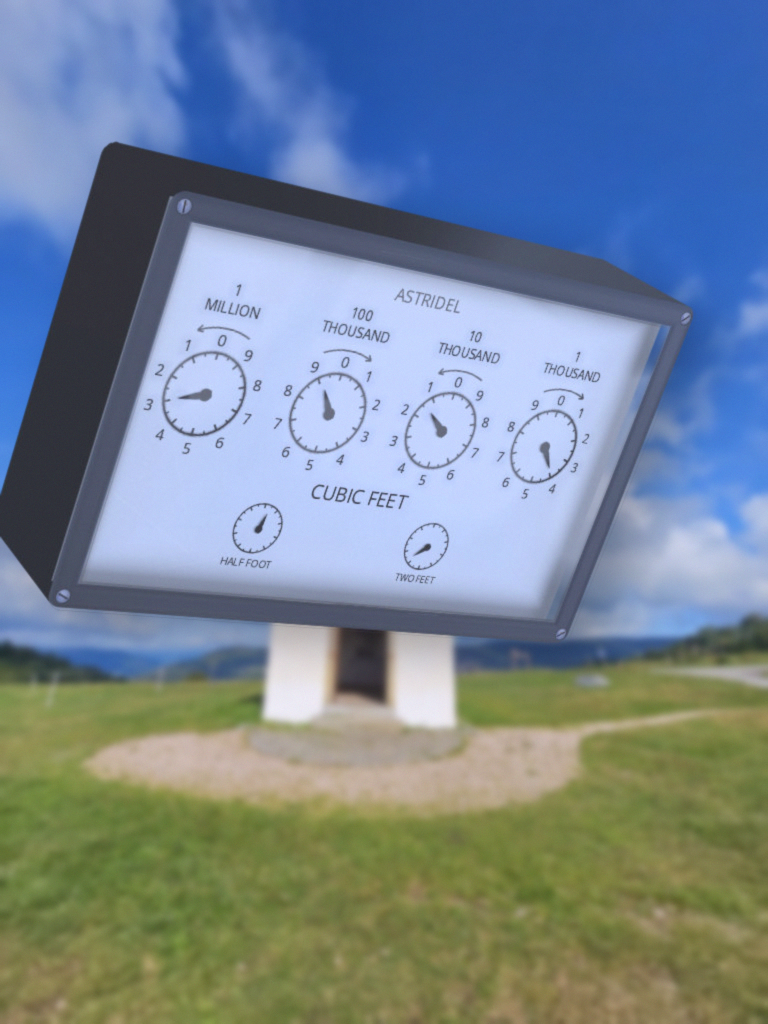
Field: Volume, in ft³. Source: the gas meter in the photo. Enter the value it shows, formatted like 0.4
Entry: 291400
